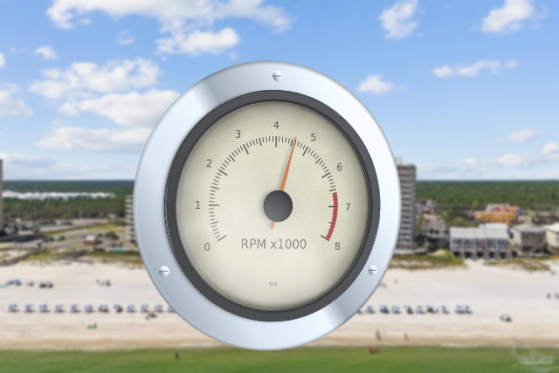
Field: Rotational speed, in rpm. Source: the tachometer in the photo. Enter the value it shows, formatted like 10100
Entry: 4500
